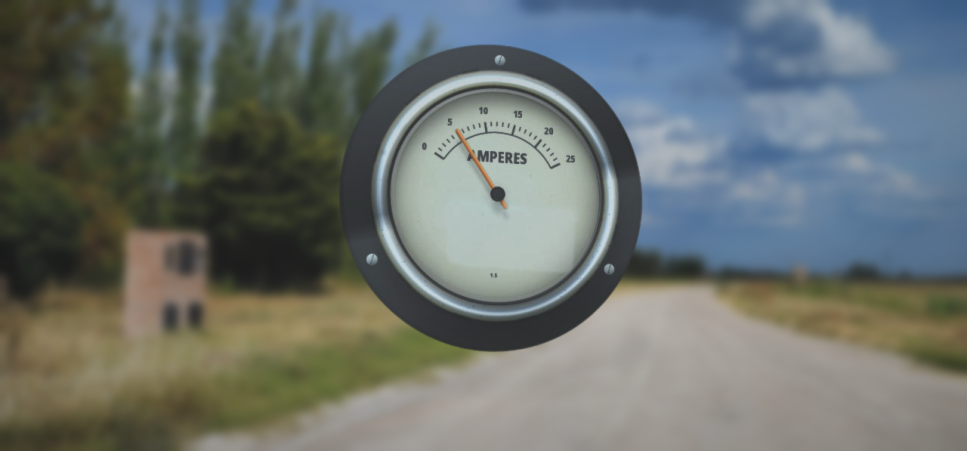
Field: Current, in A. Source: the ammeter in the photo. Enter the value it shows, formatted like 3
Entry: 5
